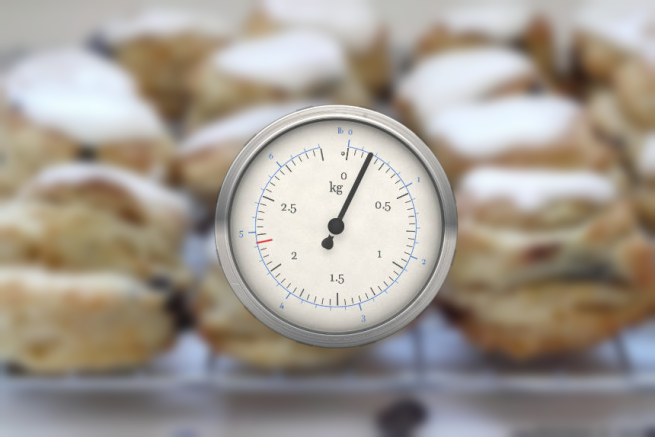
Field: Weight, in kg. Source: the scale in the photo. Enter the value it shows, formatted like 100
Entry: 0.15
